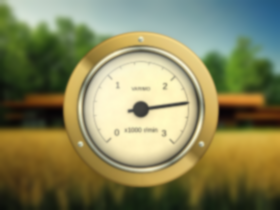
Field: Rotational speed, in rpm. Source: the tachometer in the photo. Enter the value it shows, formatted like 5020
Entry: 2400
